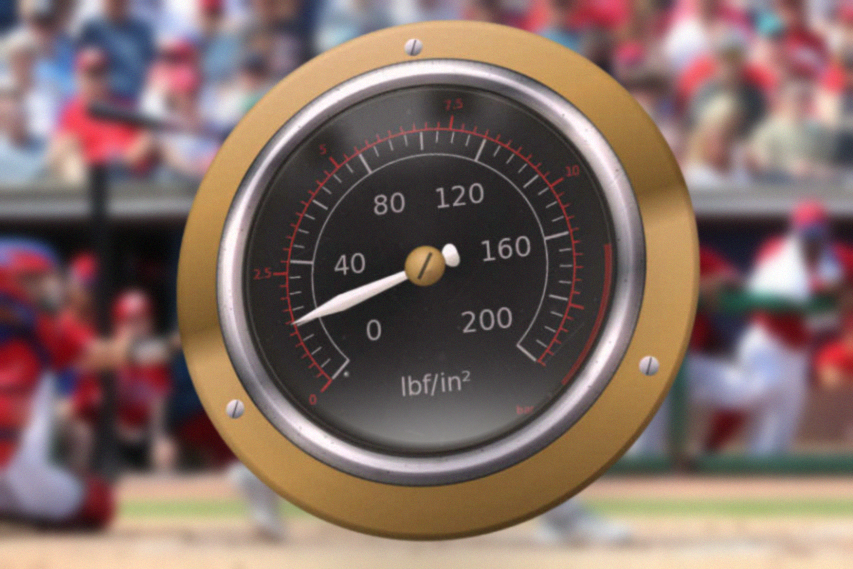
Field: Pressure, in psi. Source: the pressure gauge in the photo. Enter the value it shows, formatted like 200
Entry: 20
